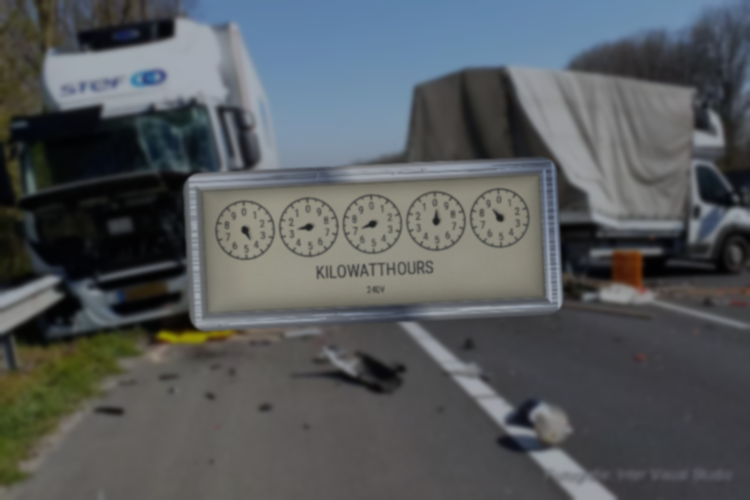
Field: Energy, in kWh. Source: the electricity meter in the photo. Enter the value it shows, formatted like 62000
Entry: 42699
